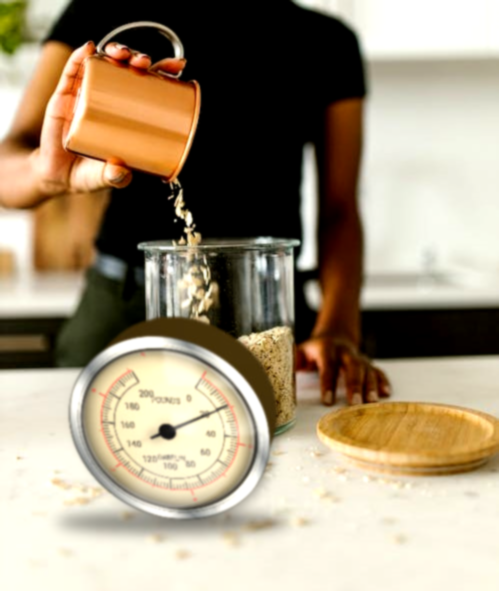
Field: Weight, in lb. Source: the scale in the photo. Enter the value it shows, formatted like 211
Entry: 20
